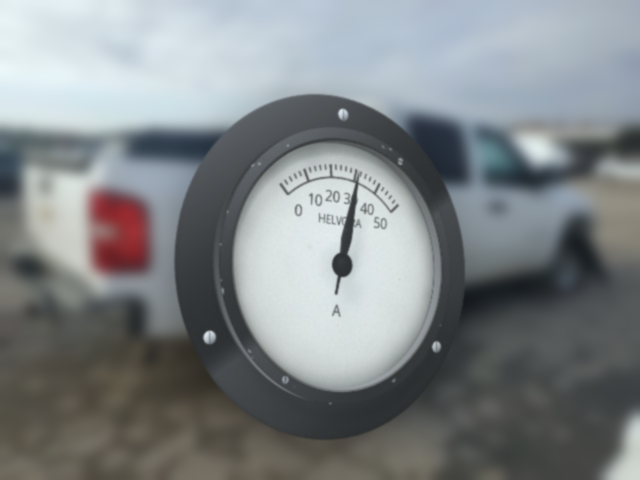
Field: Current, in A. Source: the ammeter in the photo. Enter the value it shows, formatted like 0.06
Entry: 30
